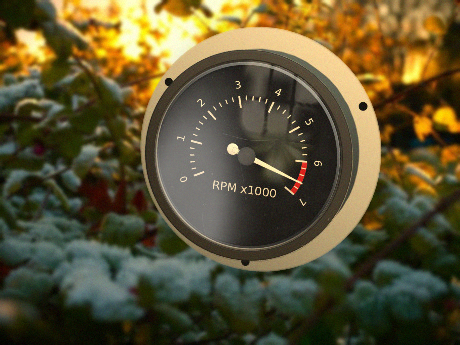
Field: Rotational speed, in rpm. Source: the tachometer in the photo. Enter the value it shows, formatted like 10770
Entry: 6600
